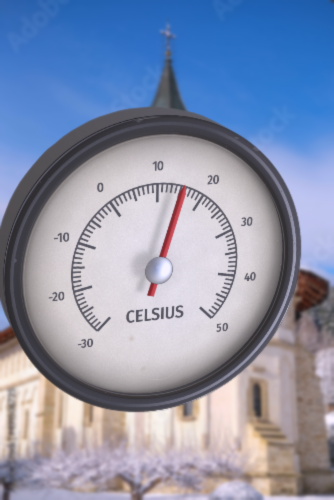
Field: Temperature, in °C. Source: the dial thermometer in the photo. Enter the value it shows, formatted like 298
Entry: 15
